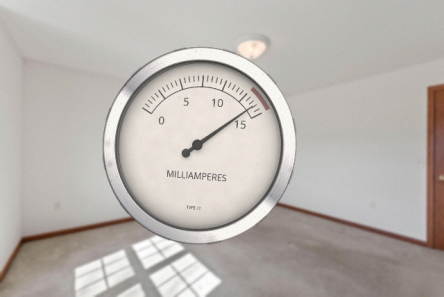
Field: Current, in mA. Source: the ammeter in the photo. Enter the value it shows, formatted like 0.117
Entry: 14
